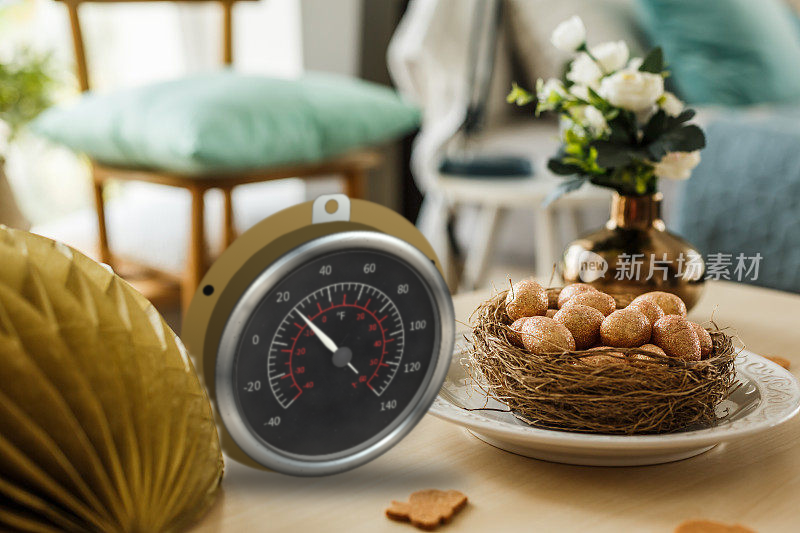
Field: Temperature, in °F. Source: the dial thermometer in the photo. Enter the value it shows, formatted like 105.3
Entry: 20
